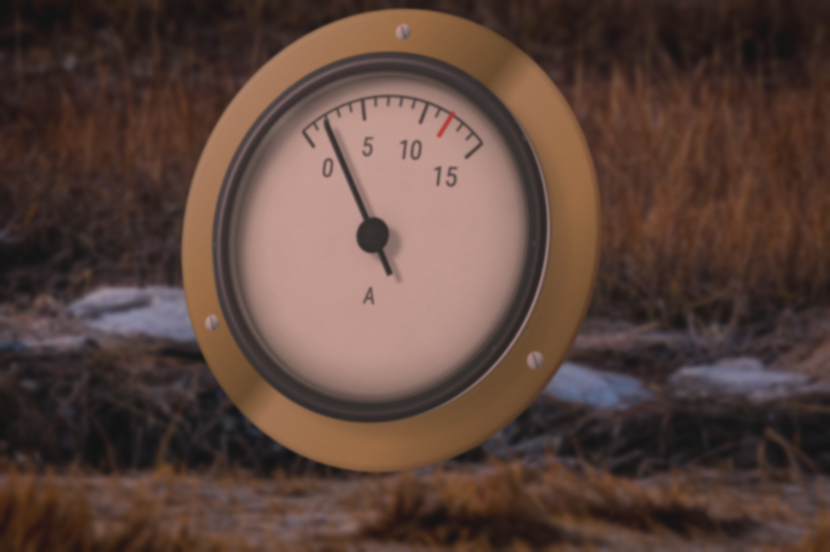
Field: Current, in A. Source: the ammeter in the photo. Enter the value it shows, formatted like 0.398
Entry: 2
